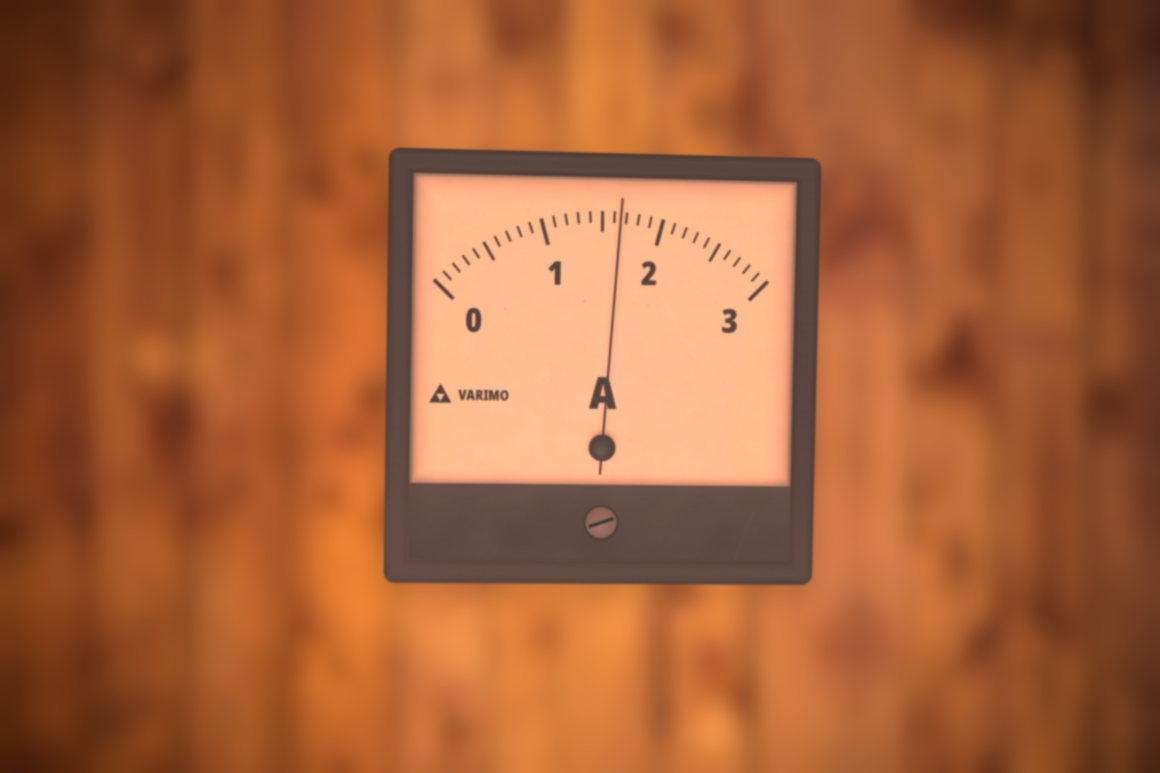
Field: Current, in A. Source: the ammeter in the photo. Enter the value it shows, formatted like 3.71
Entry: 1.65
